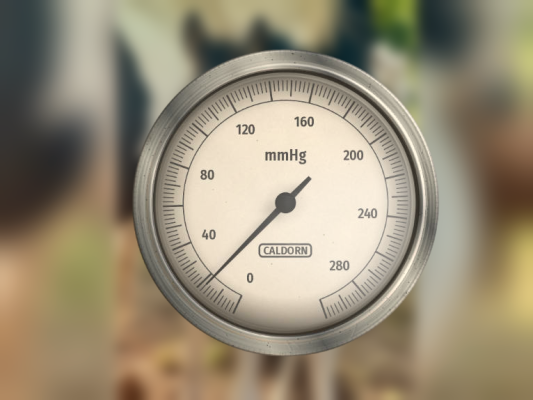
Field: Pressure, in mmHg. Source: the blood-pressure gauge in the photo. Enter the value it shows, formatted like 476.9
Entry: 18
